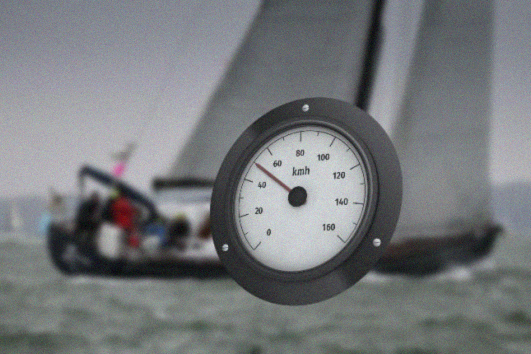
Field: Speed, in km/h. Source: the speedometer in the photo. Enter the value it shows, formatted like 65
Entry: 50
